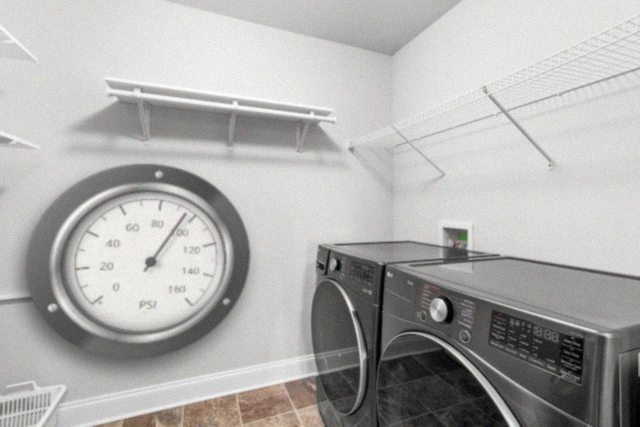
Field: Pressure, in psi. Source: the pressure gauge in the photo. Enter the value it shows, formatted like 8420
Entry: 95
